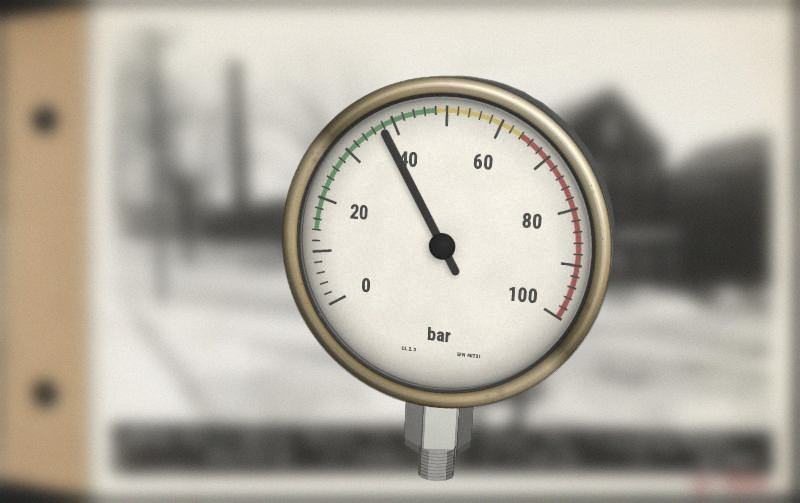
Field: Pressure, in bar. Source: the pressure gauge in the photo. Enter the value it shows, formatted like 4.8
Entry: 38
